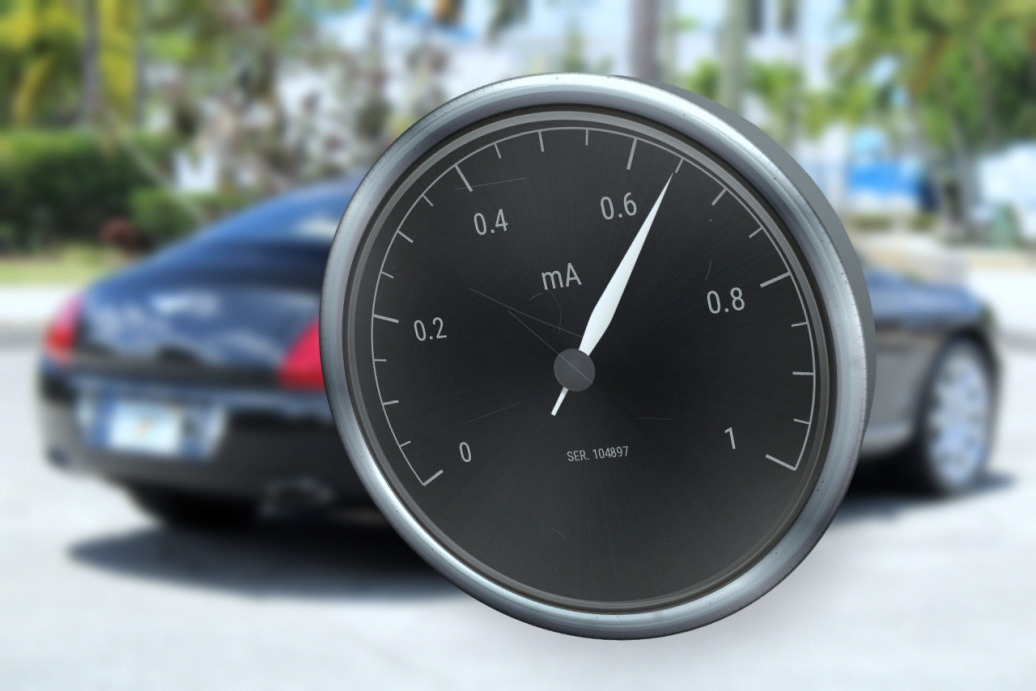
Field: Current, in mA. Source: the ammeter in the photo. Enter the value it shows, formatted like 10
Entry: 0.65
